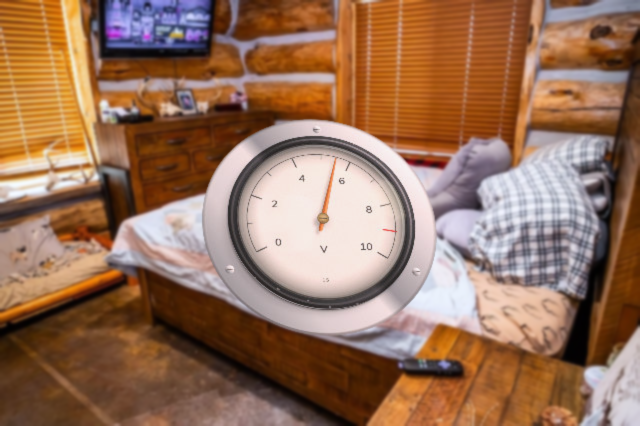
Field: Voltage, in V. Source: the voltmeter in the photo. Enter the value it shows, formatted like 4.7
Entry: 5.5
